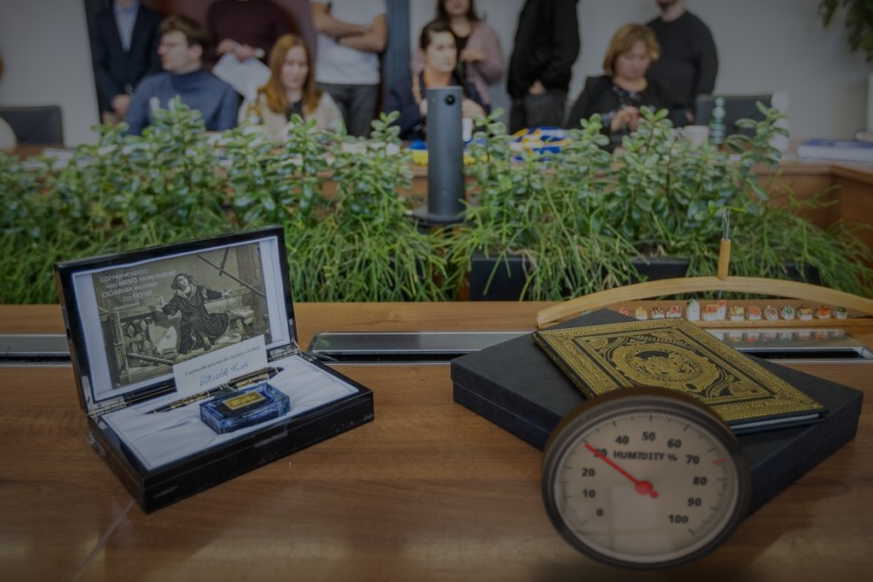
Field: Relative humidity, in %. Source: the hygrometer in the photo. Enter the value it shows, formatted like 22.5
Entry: 30
